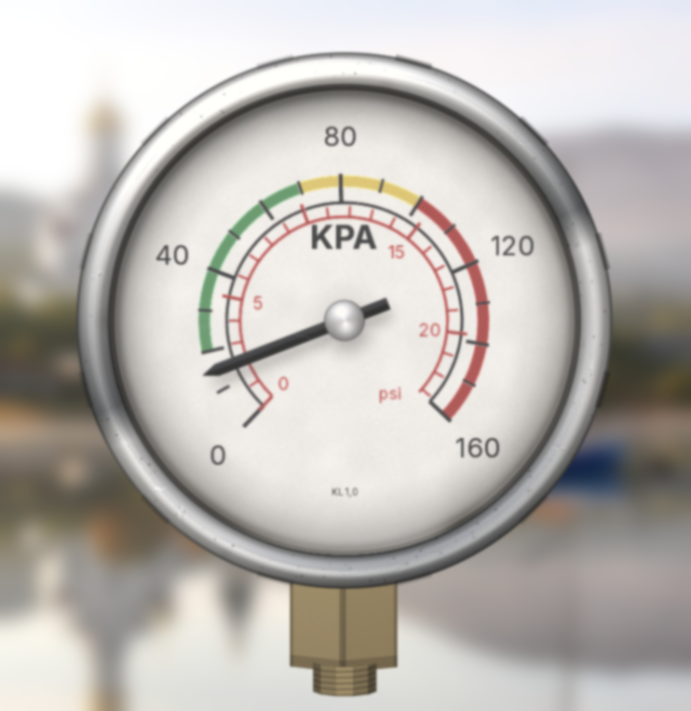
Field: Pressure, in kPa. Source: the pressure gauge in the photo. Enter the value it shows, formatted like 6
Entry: 15
